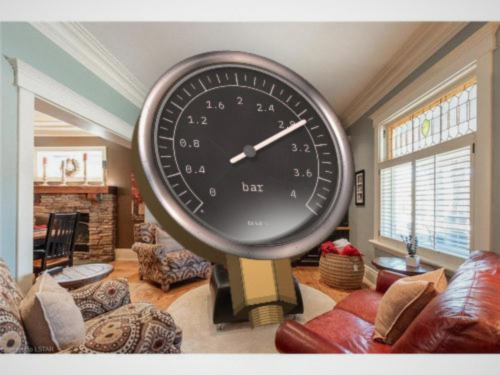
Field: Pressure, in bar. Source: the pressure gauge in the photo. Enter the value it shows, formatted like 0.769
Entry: 2.9
